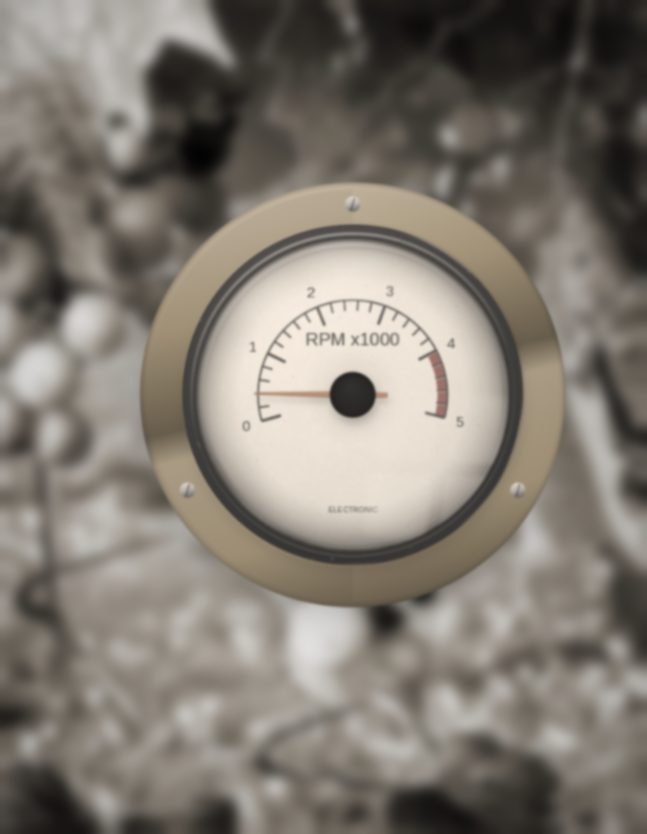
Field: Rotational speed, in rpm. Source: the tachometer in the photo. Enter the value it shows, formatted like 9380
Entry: 400
